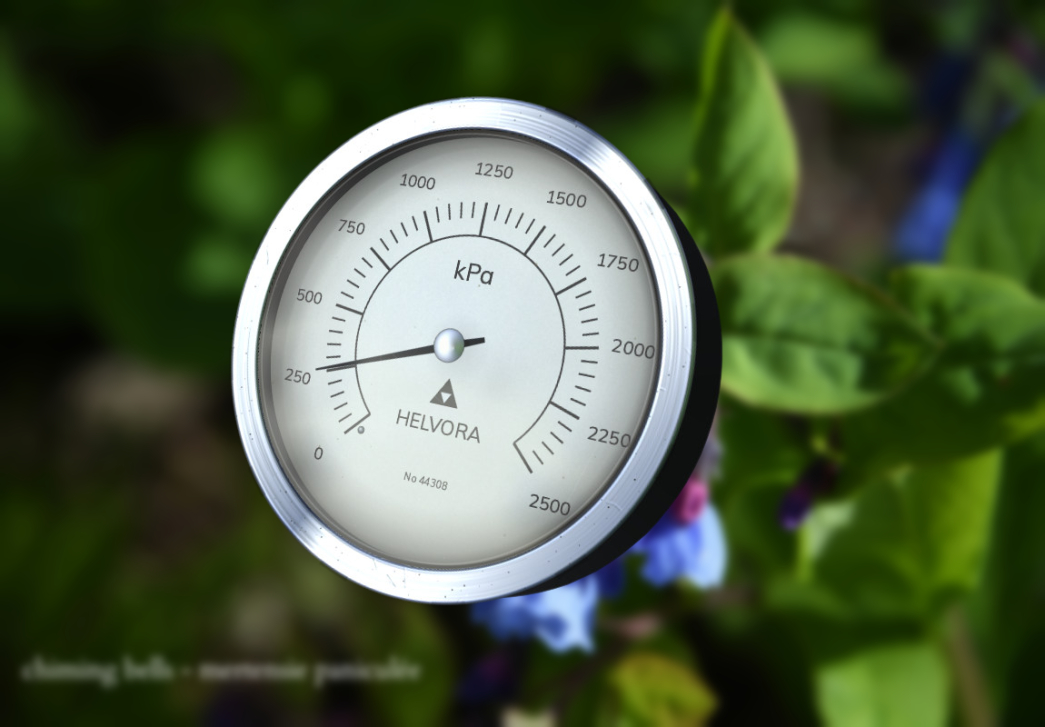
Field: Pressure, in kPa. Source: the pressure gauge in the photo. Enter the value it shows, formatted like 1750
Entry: 250
